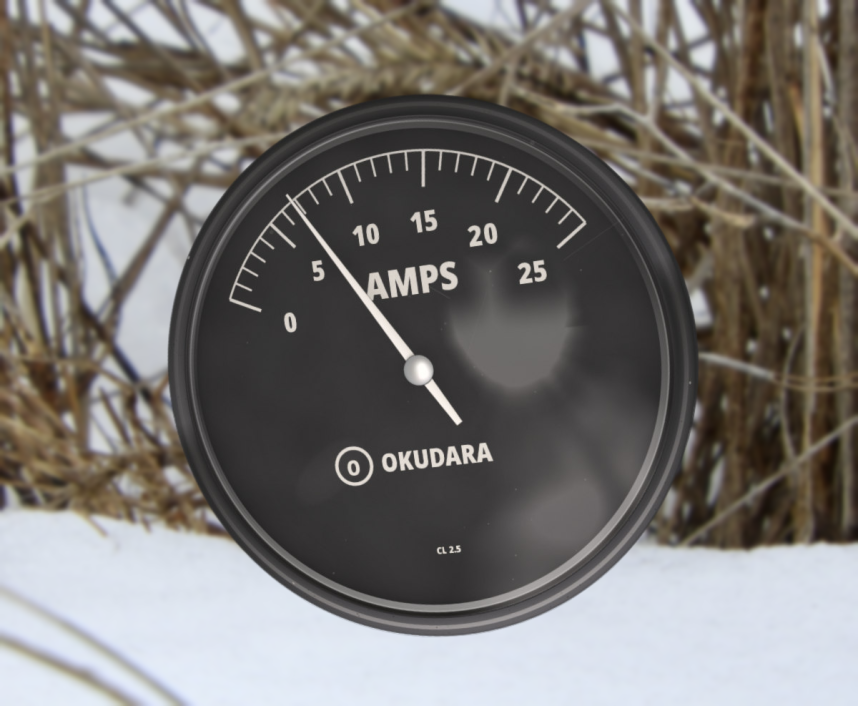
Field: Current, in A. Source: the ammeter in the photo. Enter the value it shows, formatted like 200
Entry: 7
